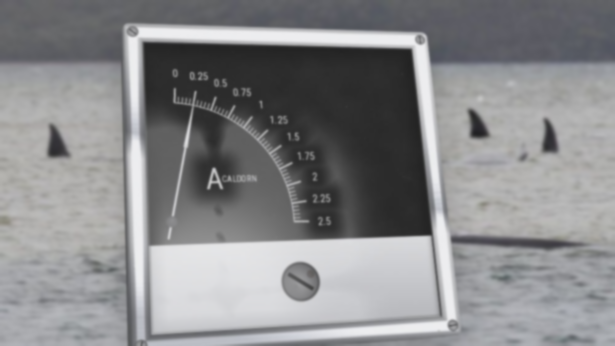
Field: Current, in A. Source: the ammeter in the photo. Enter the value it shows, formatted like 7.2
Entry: 0.25
